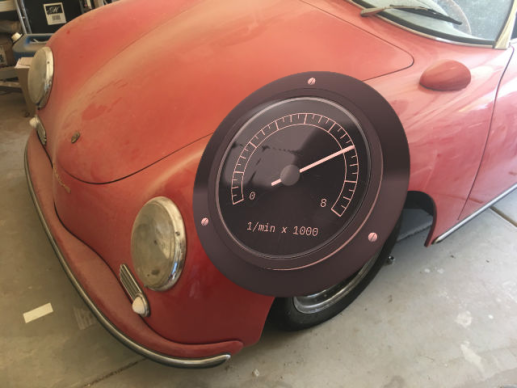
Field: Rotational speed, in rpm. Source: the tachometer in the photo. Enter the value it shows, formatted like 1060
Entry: 6000
